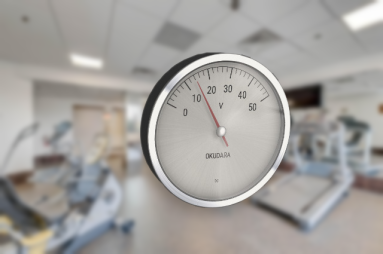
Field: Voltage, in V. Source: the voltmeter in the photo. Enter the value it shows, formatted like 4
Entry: 14
